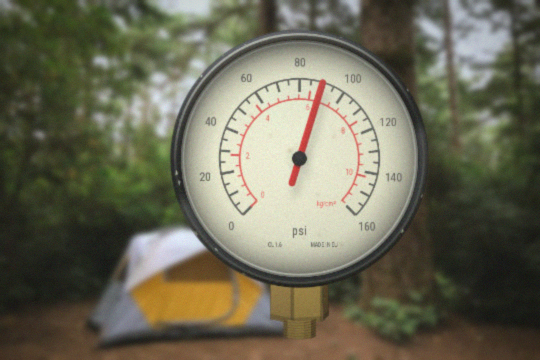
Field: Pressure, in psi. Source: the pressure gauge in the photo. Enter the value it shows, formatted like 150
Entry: 90
